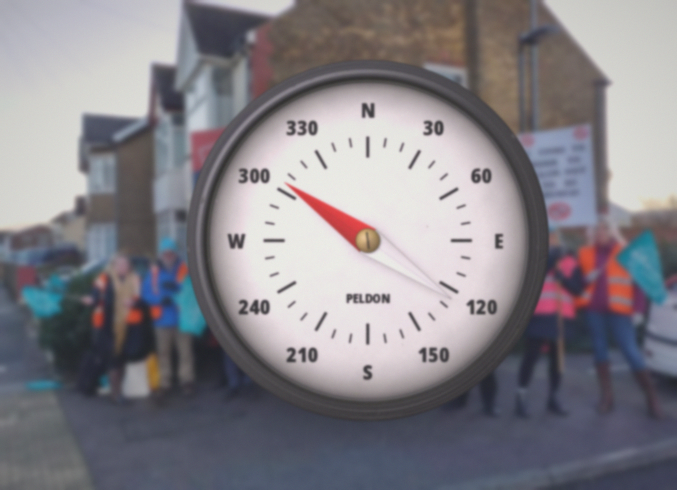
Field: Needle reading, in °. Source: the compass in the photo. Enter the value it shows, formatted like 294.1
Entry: 305
